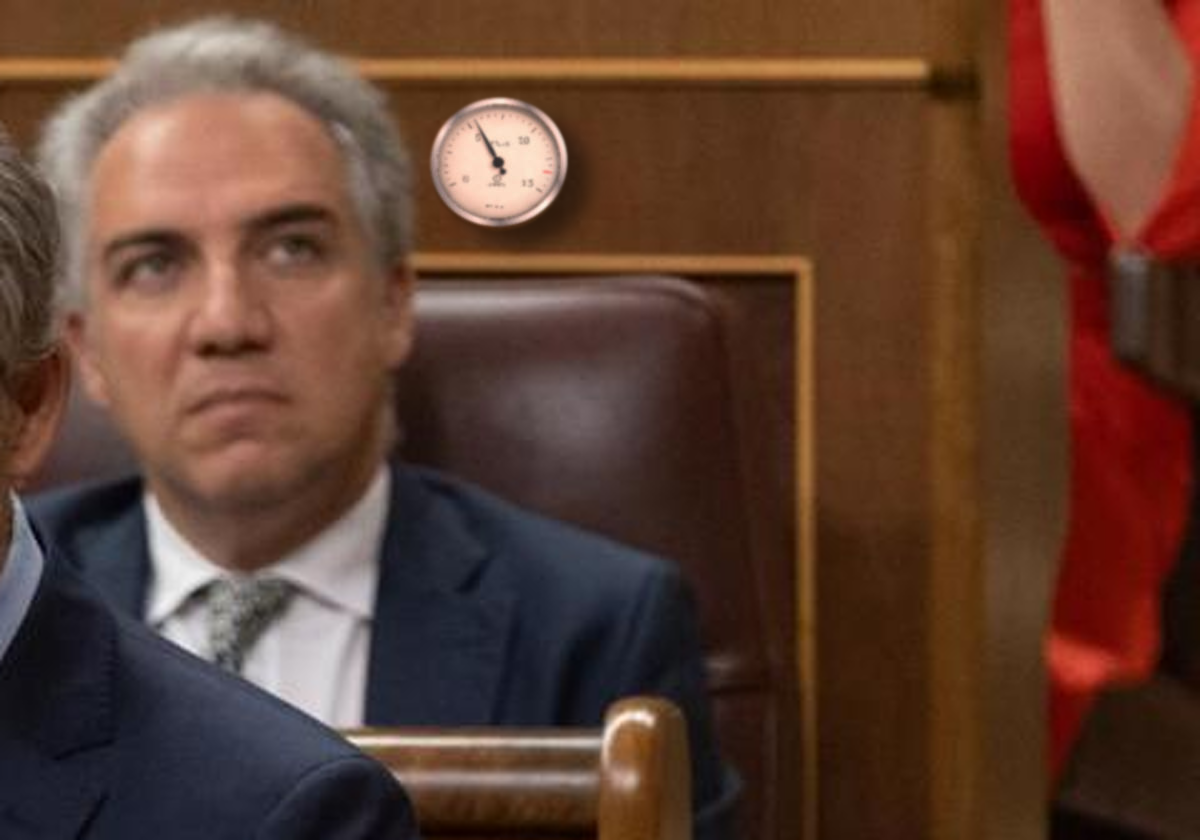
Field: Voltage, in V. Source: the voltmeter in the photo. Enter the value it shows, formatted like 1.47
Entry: 5.5
